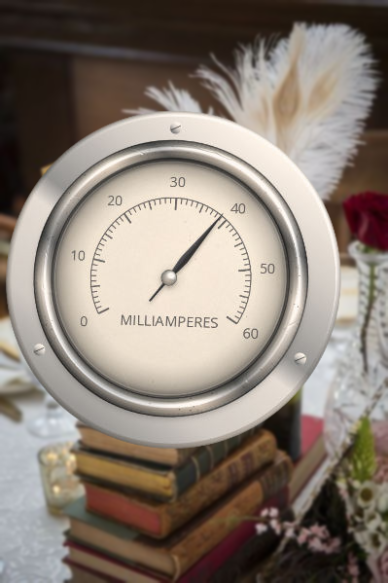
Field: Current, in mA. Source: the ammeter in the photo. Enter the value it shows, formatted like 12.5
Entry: 39
